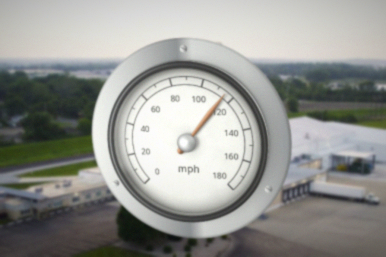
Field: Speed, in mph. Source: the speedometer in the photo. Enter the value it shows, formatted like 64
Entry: 115
